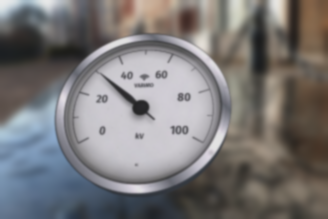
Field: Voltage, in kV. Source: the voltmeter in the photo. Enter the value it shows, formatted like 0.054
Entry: 30
